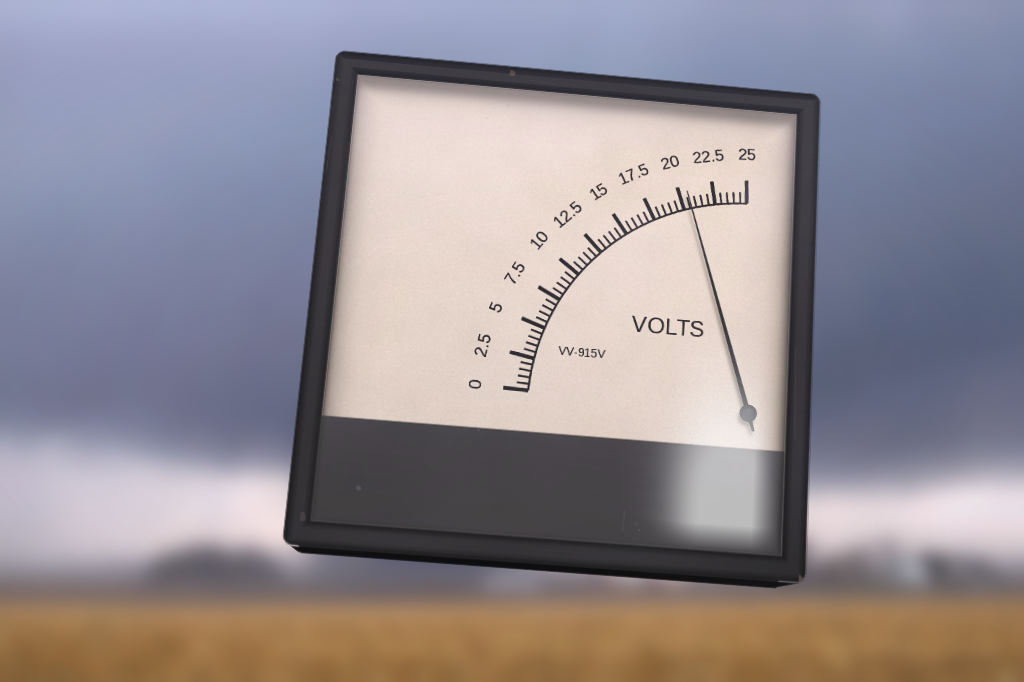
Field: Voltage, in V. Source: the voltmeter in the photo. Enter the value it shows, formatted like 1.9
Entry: 20.5
